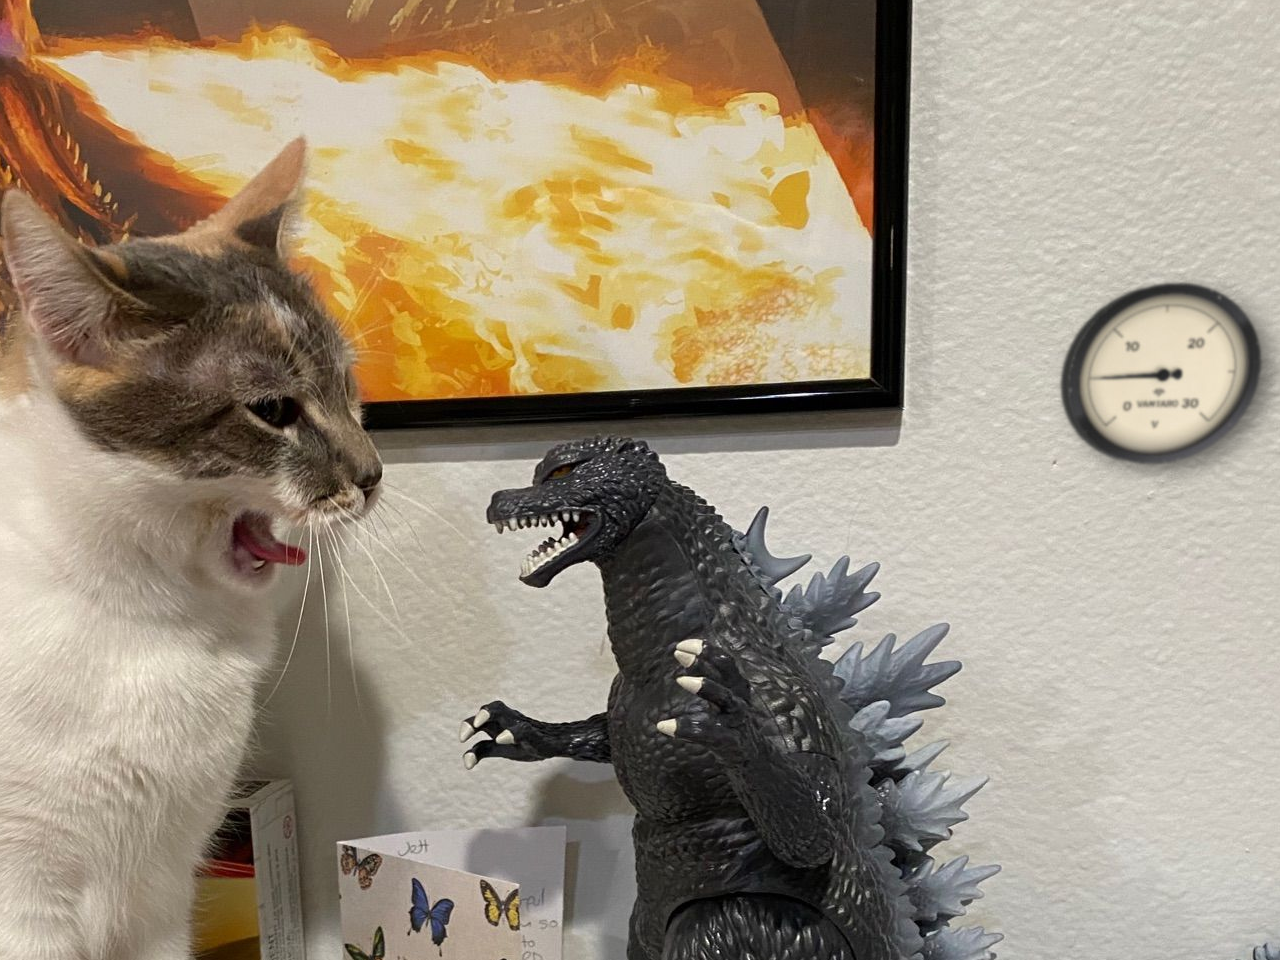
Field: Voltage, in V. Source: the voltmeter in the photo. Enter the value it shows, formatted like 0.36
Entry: 5
